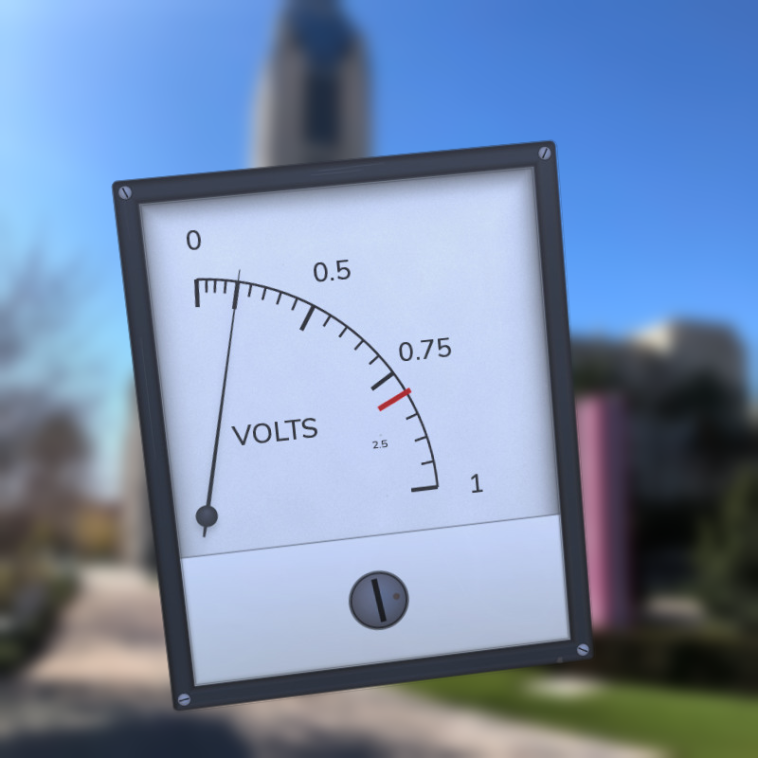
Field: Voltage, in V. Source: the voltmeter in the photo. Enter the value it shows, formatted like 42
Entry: 0.25
